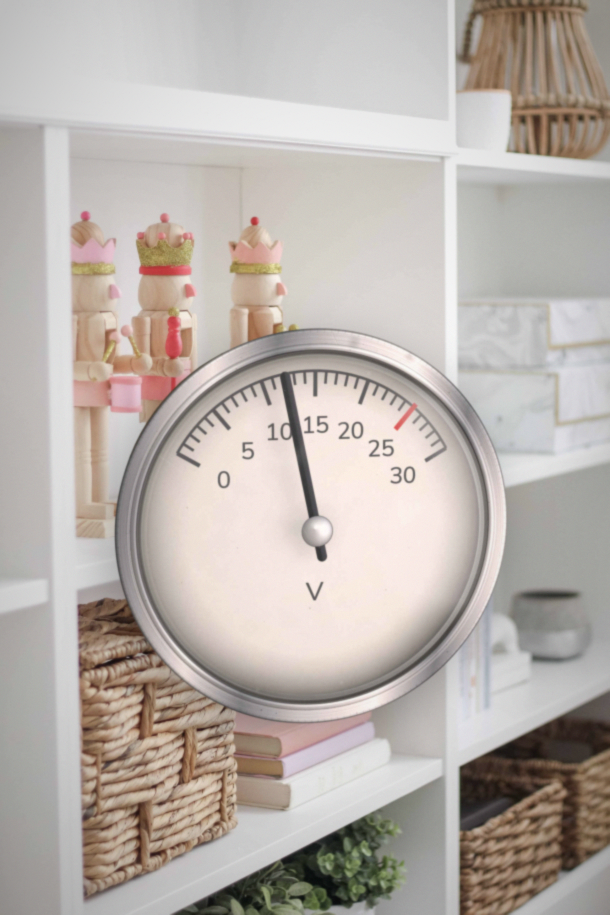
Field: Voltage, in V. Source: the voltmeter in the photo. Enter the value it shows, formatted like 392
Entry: 12
